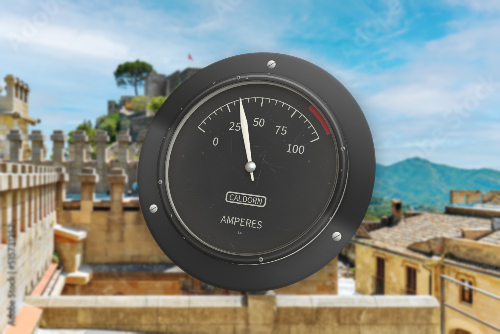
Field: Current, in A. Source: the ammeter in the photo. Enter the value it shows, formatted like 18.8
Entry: 35
